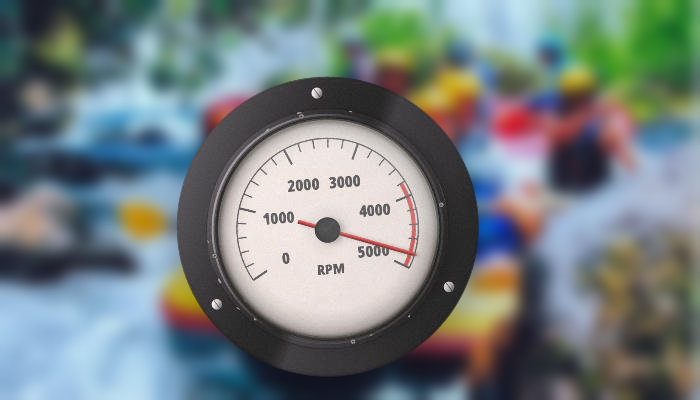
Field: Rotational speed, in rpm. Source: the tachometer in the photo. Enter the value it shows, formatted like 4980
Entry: 4800
